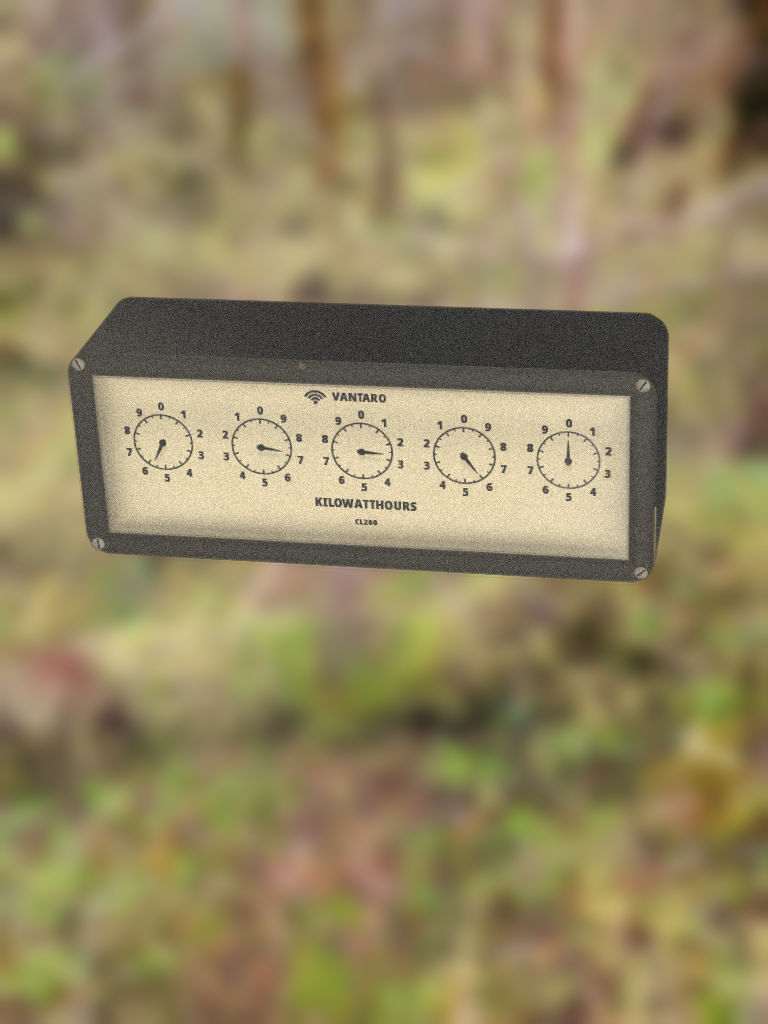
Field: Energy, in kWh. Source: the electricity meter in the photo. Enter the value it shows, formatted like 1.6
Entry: 57260
